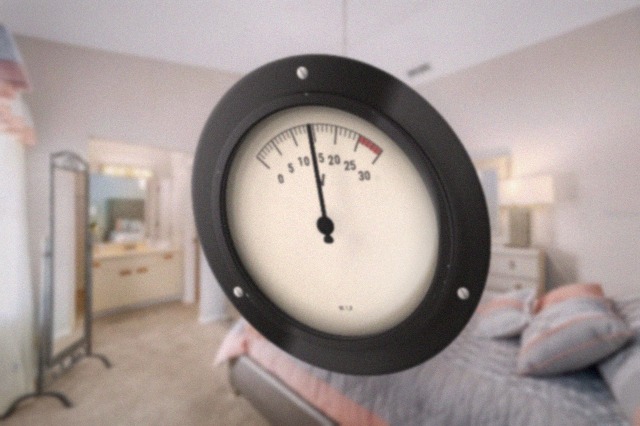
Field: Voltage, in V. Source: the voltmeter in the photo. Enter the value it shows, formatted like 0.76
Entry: 15
